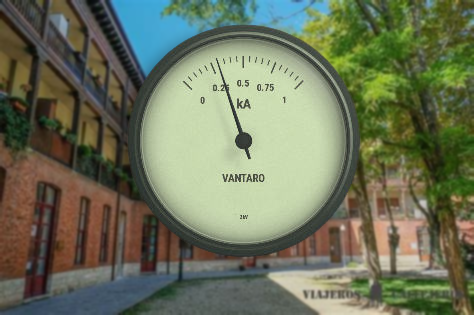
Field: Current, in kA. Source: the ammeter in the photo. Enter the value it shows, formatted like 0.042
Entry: 0.3
